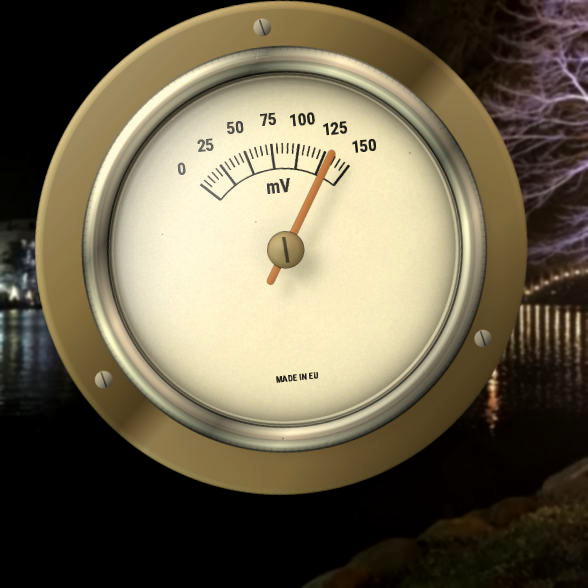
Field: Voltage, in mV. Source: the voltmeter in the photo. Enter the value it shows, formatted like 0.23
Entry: 130
